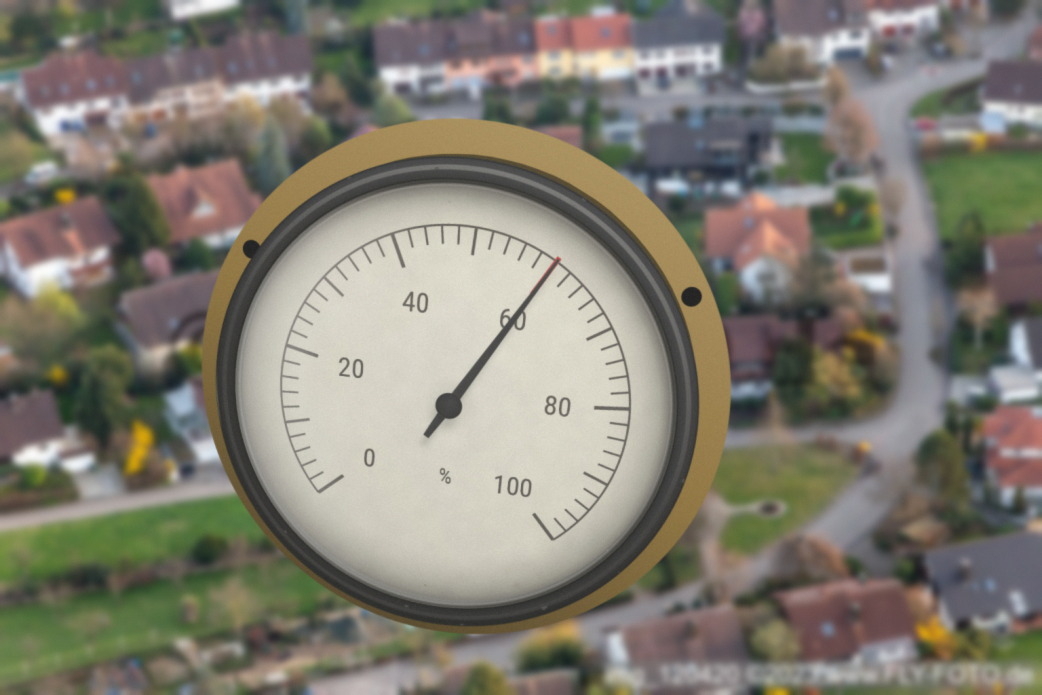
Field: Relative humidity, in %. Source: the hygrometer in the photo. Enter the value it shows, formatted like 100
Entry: 60
